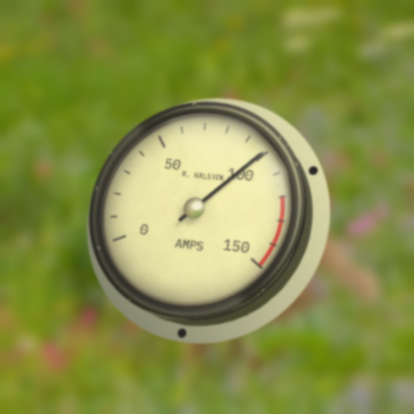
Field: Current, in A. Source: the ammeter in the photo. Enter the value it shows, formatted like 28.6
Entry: 100
